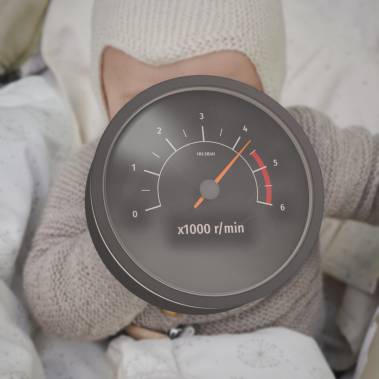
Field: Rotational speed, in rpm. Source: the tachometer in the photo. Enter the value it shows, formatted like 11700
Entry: 4250
